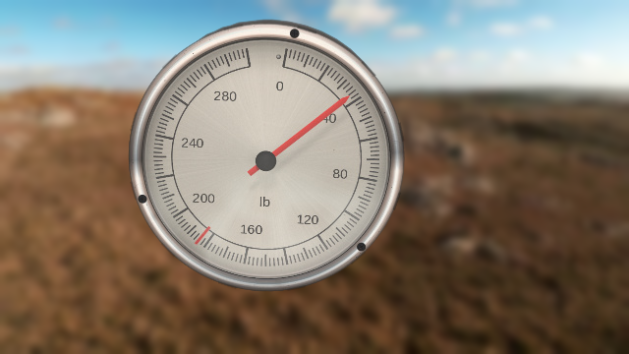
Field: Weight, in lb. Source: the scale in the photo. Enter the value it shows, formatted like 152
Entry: 36
